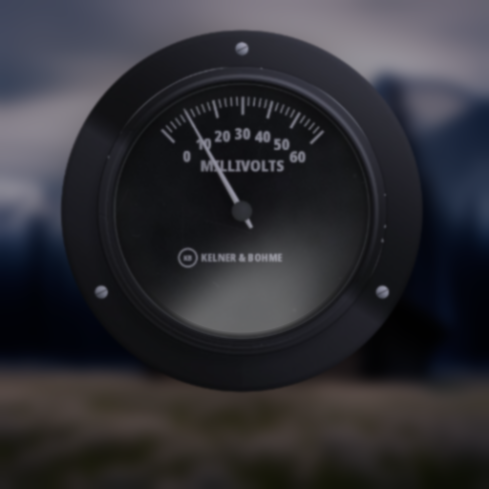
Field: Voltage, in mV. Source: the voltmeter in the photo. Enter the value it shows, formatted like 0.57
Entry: 10
